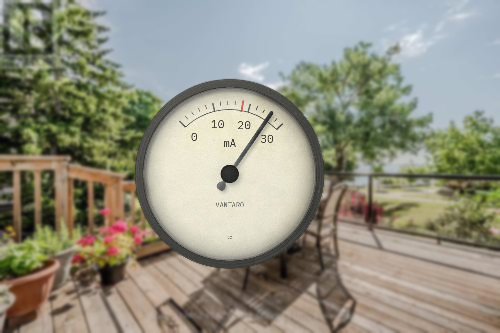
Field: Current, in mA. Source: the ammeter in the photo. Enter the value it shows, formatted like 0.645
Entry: 26
